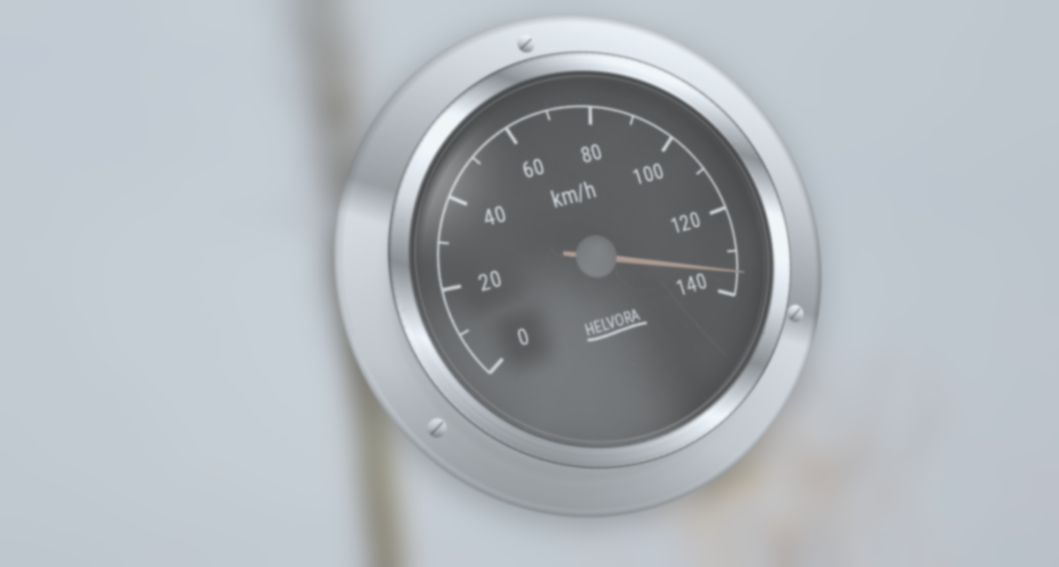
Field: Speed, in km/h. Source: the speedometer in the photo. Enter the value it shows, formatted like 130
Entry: 135
